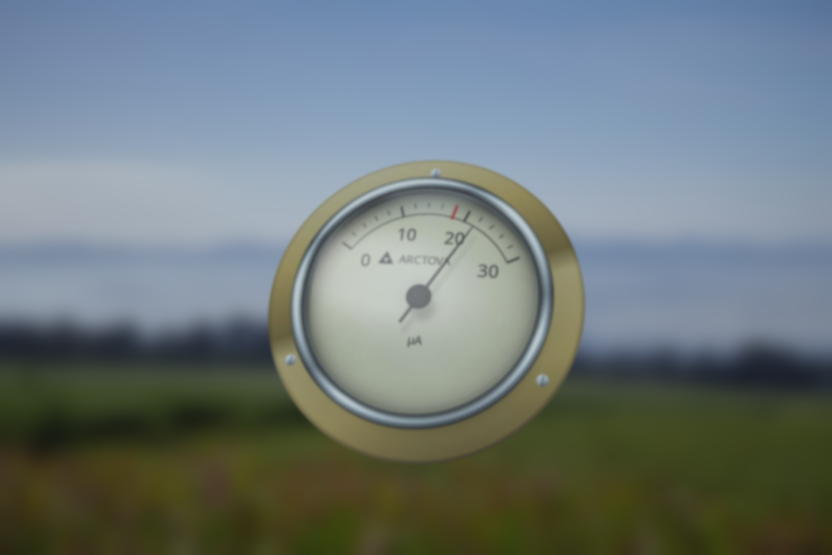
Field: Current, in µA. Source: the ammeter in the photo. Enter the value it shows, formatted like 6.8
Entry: 22
